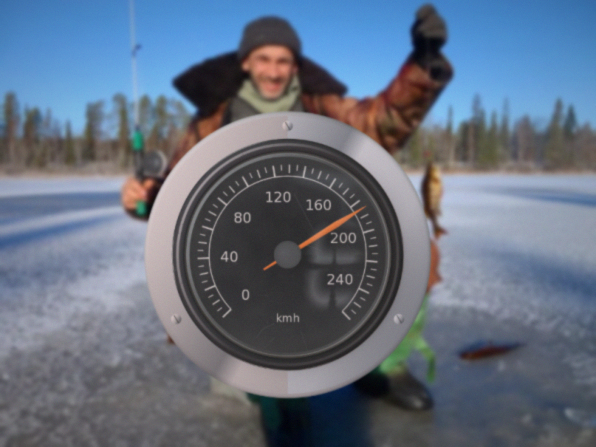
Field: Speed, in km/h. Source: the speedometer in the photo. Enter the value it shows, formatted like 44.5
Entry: 185
